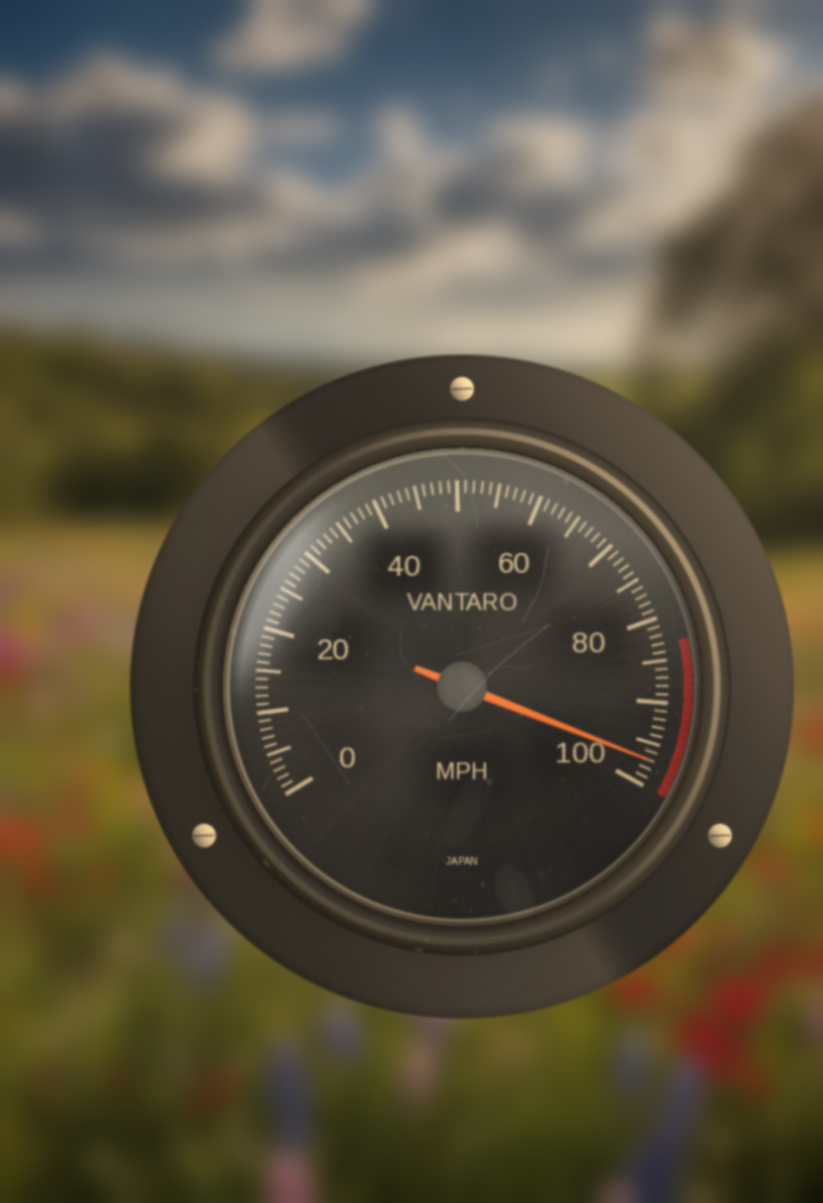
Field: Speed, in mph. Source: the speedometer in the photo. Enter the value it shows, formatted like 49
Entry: 97
